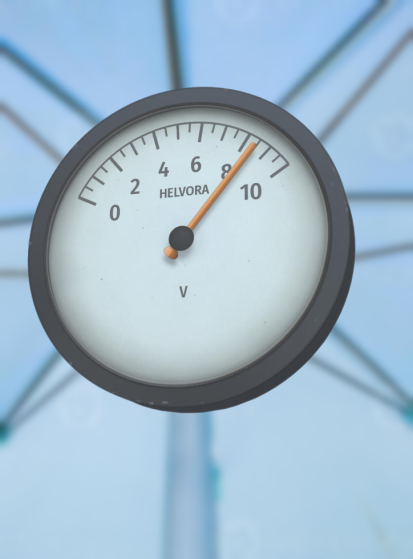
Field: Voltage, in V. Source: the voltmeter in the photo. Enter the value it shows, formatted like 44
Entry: 8.5
